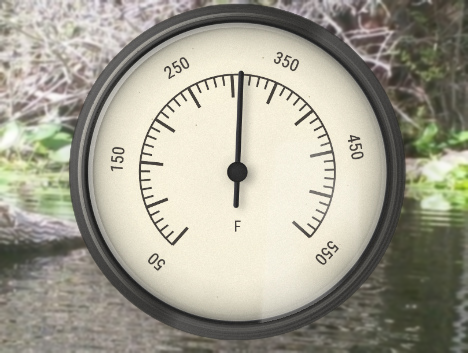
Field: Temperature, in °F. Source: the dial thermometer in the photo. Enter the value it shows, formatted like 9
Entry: 310
